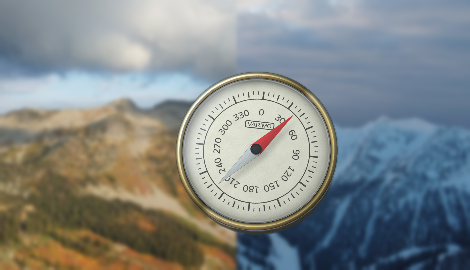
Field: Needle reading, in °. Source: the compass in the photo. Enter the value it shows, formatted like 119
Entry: 40
